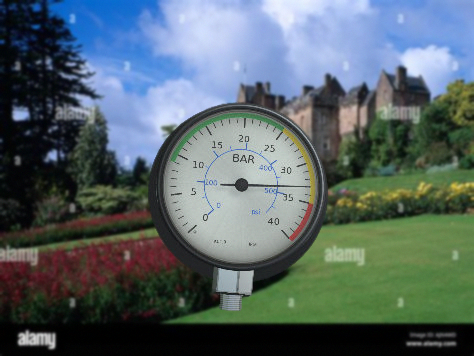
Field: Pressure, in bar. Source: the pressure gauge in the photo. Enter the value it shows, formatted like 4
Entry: 33
